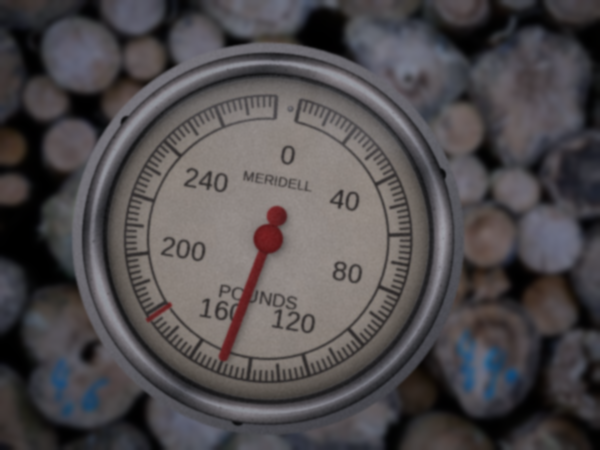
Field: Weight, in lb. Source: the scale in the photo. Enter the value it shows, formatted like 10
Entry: 150
